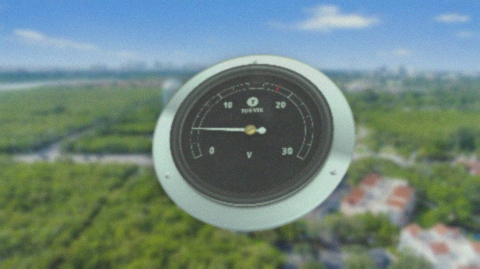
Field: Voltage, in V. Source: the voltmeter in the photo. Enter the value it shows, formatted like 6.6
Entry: 4
